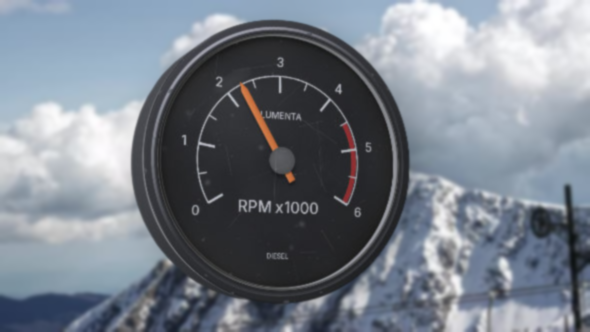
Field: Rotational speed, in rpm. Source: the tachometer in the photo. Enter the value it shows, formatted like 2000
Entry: 2250
